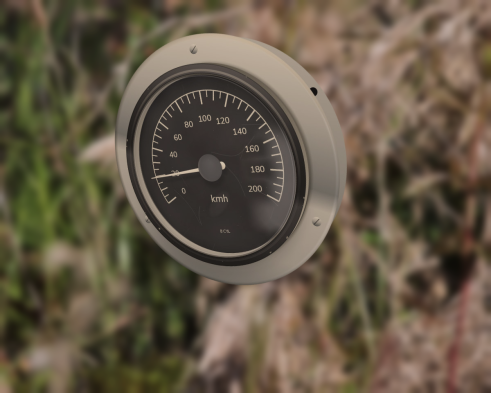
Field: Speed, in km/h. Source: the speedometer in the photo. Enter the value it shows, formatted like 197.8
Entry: 20
